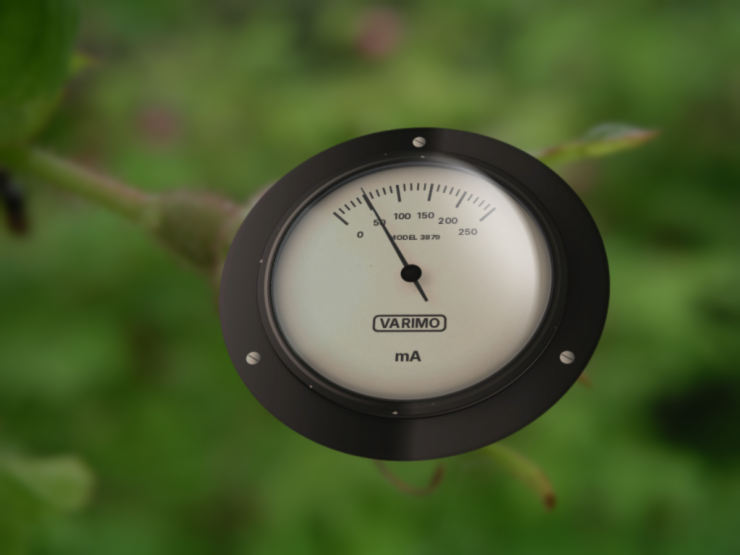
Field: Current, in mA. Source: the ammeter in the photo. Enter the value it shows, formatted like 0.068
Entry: 50
